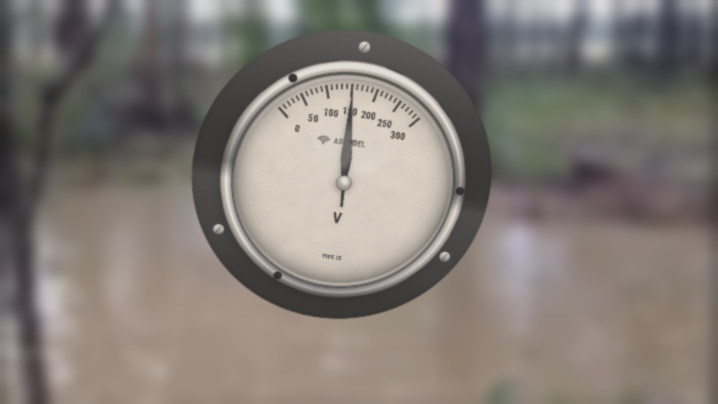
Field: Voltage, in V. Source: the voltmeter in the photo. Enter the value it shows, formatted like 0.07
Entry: 150
